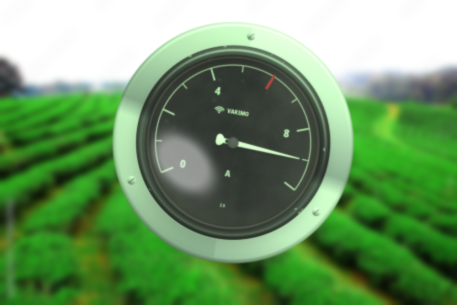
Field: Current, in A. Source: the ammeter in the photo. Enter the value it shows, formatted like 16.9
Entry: 9
